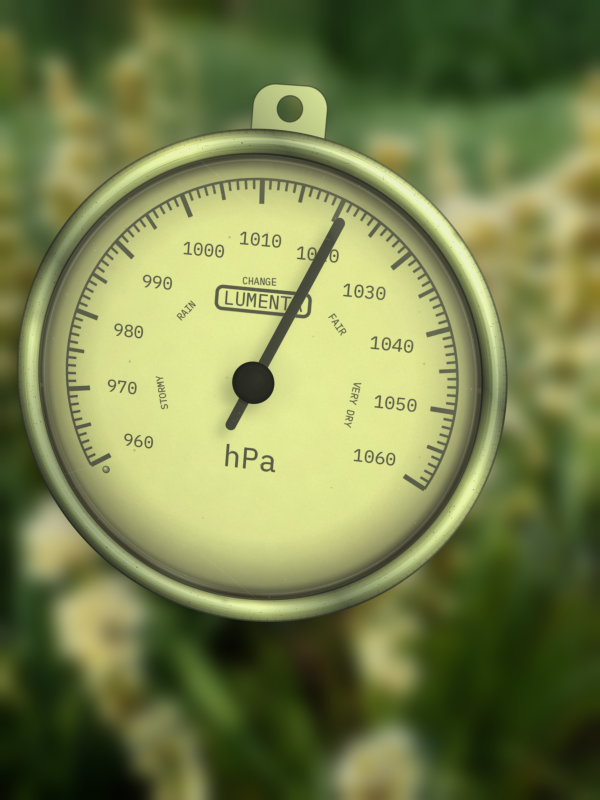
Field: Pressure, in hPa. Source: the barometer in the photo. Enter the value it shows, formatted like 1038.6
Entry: 1021
